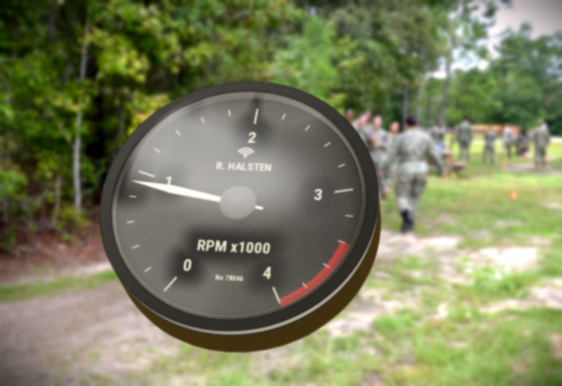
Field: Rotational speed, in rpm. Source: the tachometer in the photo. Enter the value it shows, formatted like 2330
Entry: 900
